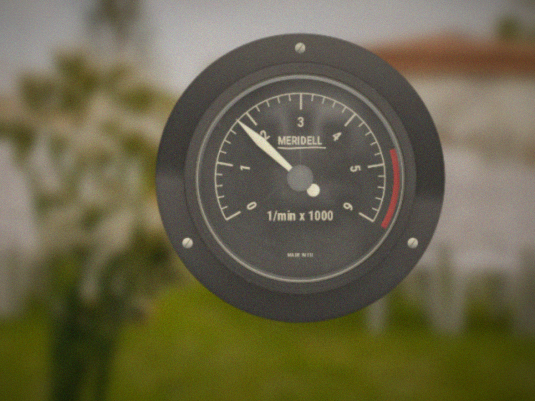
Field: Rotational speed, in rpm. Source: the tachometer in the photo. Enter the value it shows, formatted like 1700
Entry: 1800
